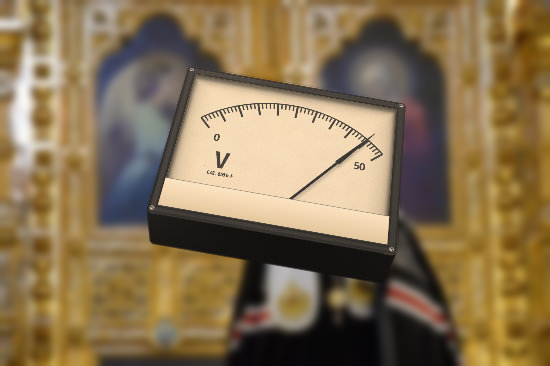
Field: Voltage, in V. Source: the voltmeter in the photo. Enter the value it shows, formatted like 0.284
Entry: 45
